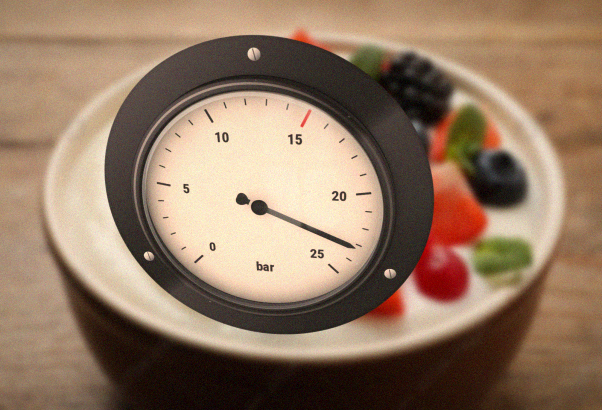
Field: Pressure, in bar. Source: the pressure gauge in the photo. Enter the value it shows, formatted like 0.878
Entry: 23
